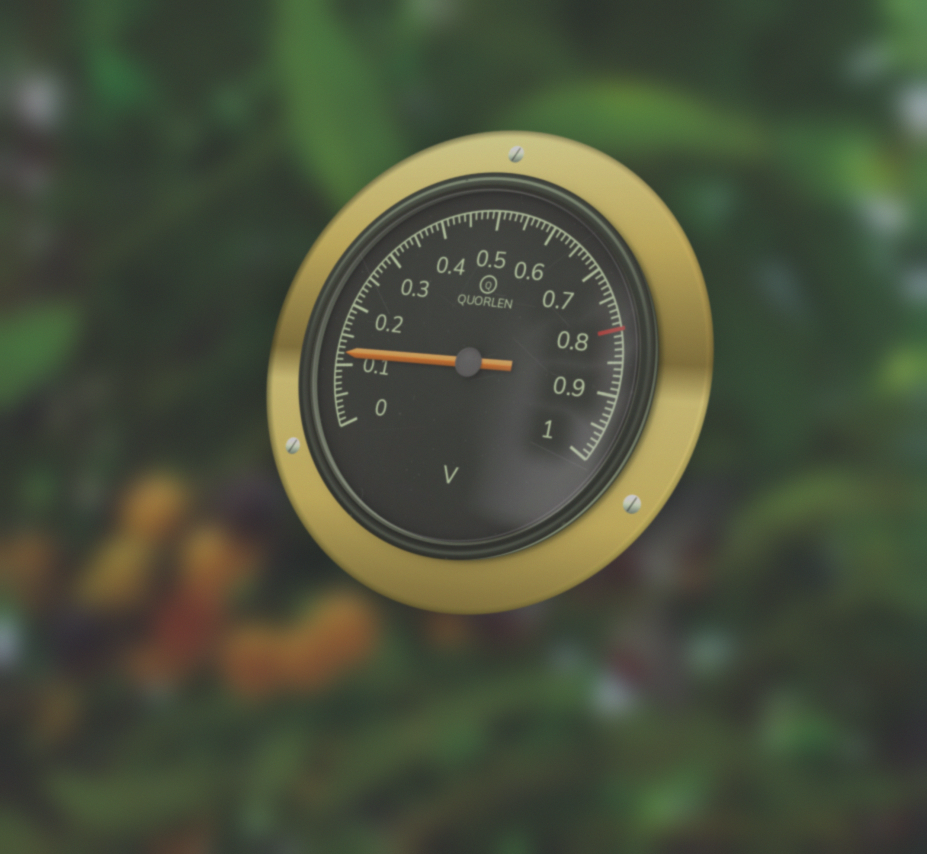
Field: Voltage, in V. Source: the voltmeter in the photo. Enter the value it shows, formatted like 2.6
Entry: 0.12
